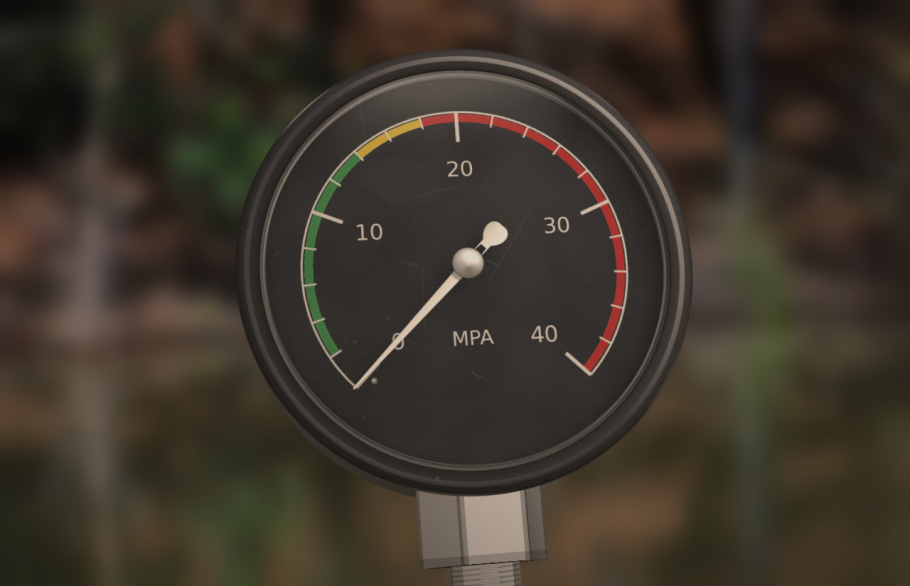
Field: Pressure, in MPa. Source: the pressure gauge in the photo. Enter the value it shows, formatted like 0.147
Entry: 0
